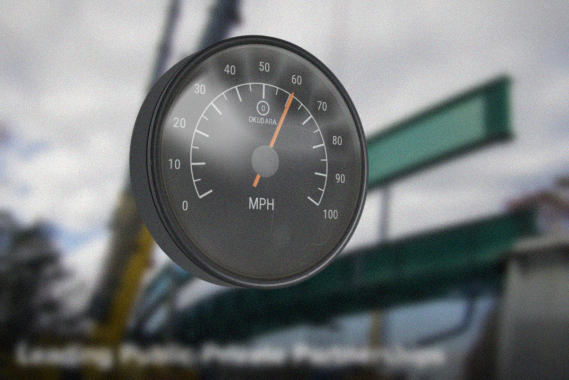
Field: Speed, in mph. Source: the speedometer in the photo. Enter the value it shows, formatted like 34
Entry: 60
